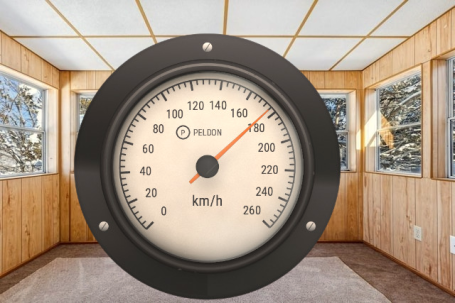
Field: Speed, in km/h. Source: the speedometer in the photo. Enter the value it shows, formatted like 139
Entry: 176
